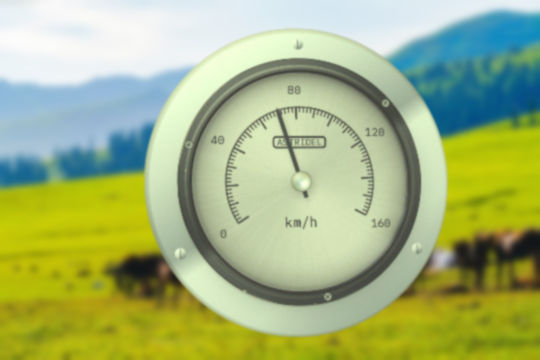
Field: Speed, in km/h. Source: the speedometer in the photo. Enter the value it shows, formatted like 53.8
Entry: 70
